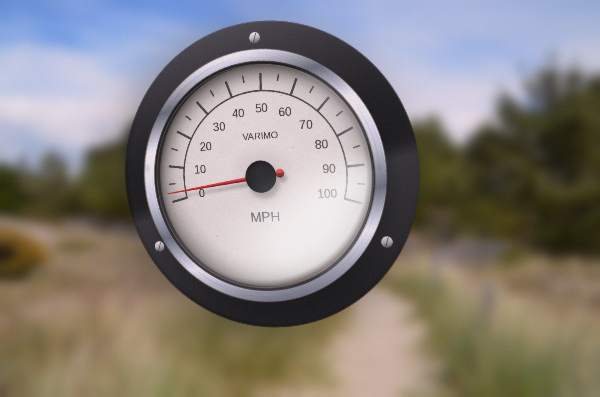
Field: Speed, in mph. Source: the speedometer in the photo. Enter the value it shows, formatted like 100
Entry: 2.5
